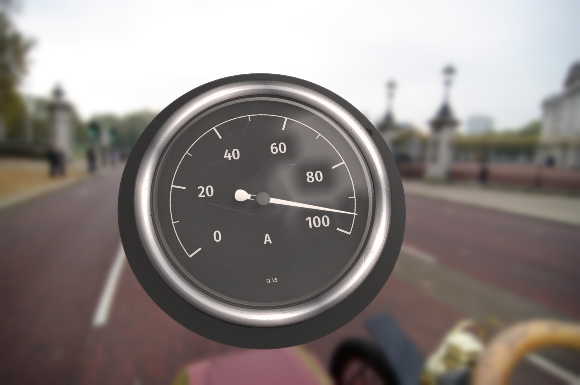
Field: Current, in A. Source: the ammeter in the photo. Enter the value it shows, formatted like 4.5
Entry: 95
